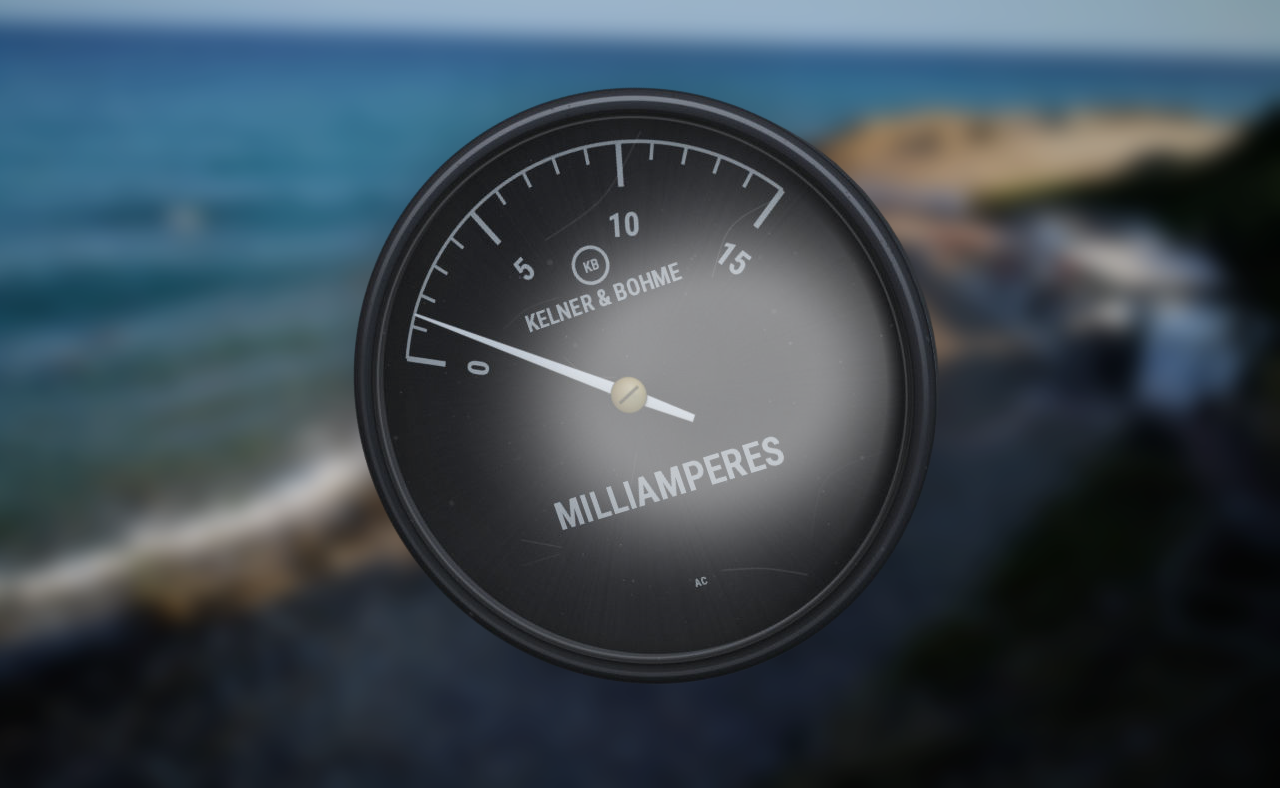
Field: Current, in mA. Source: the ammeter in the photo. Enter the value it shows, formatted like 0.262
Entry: 1.5
